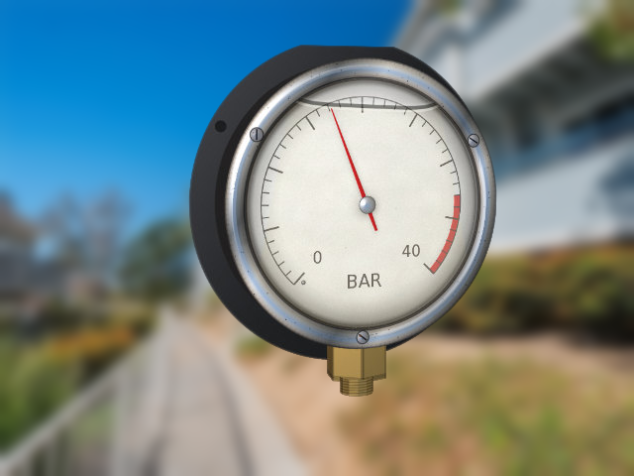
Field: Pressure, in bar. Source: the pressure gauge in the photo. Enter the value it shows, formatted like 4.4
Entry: 17
